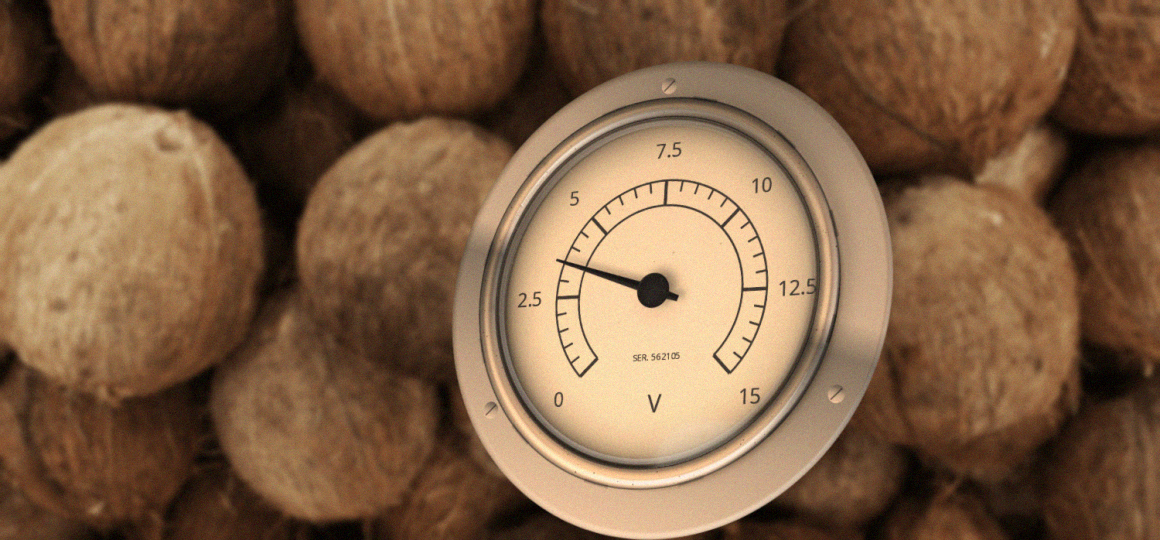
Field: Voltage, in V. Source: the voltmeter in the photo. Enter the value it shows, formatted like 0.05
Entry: 3.5
